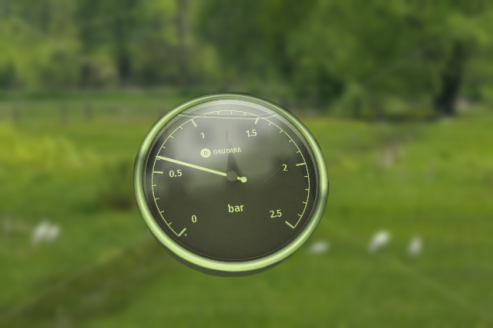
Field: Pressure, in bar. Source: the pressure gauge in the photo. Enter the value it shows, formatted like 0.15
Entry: 0.6
